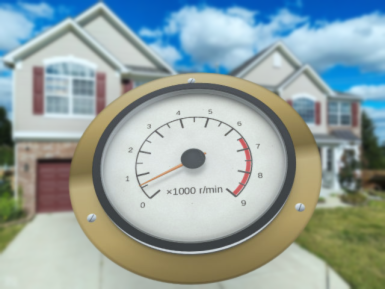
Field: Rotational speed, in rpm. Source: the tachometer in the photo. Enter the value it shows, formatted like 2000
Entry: 500
